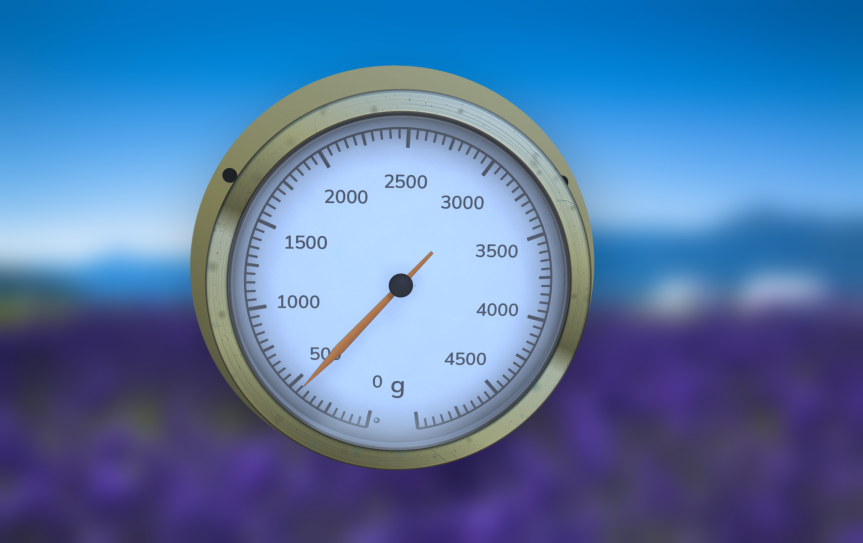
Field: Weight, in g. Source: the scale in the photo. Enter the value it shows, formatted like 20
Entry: 450
